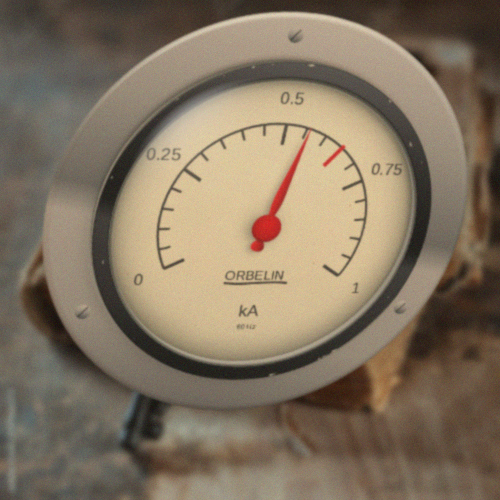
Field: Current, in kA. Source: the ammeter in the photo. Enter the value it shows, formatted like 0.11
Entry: 0.55
